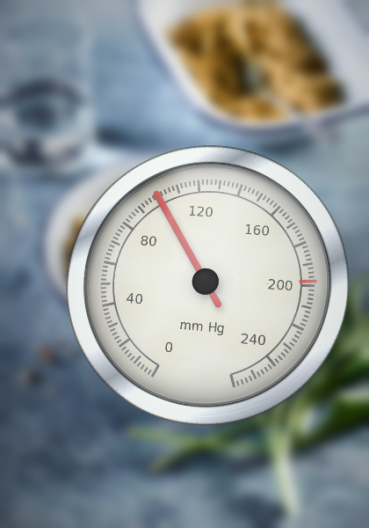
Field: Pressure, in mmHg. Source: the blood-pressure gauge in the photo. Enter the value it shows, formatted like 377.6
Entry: 100
